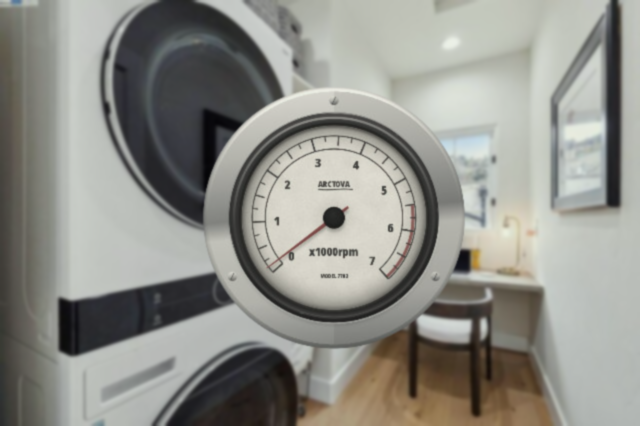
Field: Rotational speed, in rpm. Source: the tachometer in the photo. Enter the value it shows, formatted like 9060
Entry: 125
